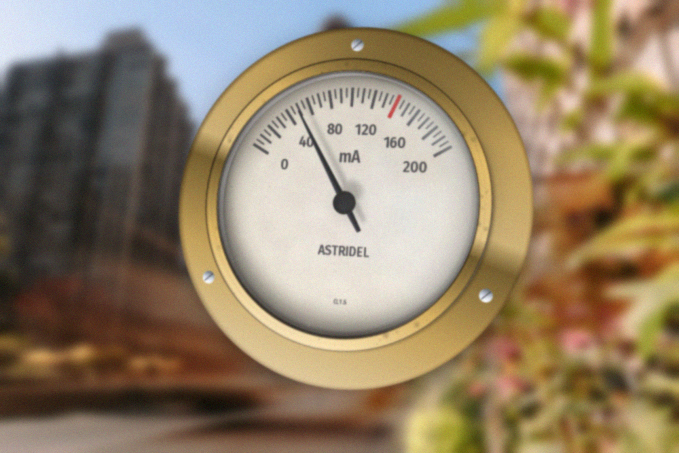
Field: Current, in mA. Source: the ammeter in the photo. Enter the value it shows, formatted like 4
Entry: 50
